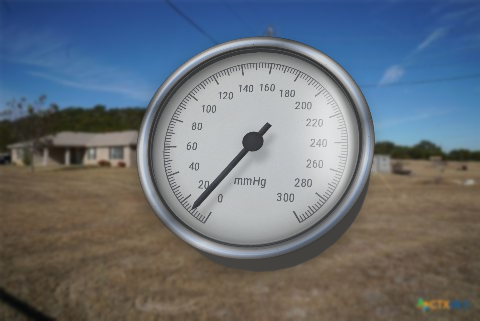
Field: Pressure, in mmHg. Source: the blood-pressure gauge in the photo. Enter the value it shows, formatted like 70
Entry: 10
